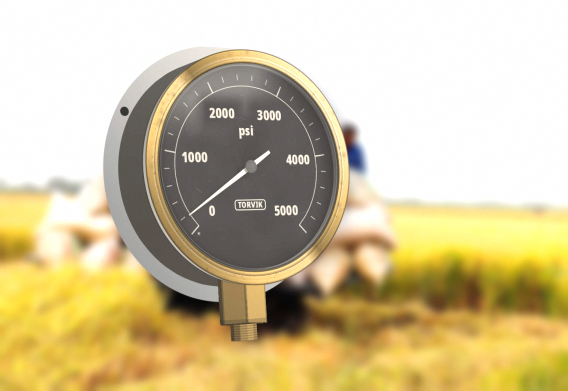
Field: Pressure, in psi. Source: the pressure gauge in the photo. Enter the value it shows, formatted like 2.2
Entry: 200
